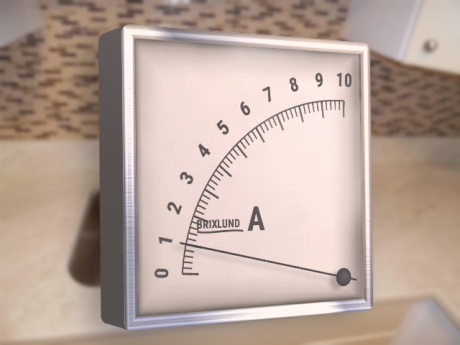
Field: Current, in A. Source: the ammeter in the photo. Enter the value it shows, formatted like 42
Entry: 1
